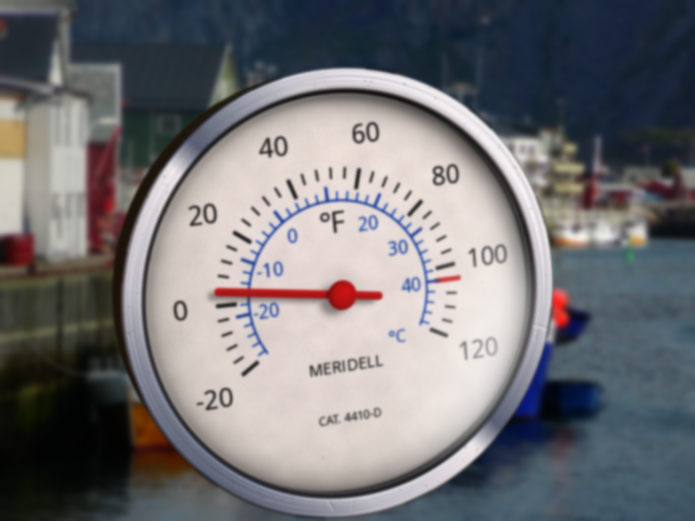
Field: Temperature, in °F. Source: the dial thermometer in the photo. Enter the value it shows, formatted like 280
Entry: 4
